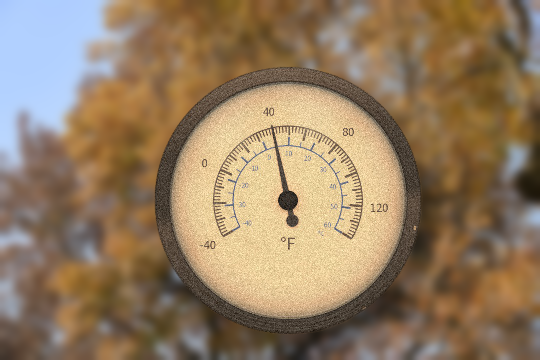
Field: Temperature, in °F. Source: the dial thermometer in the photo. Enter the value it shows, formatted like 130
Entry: 40
